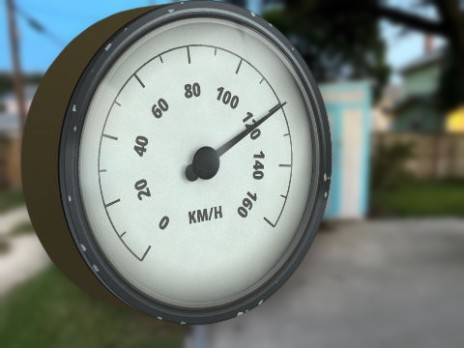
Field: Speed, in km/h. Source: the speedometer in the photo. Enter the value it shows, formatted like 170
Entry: 120
